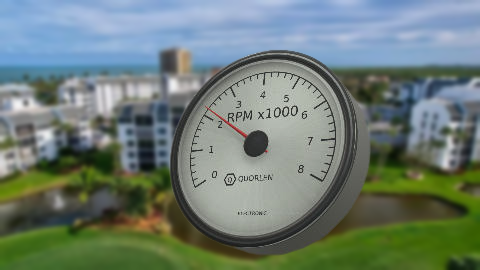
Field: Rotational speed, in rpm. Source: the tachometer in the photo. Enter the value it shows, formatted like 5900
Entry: 2200
